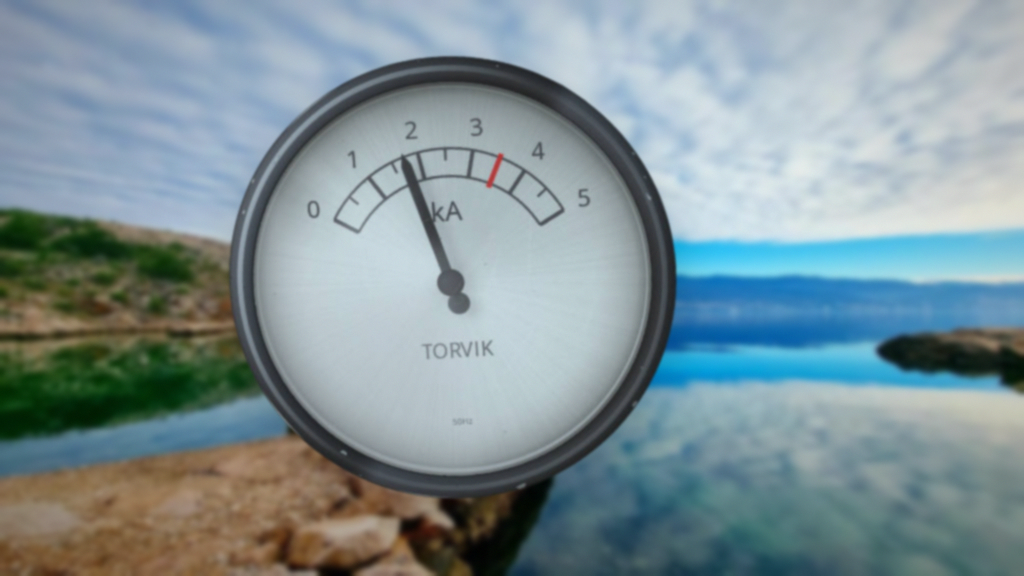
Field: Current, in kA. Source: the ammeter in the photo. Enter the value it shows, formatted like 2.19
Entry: 1.75
